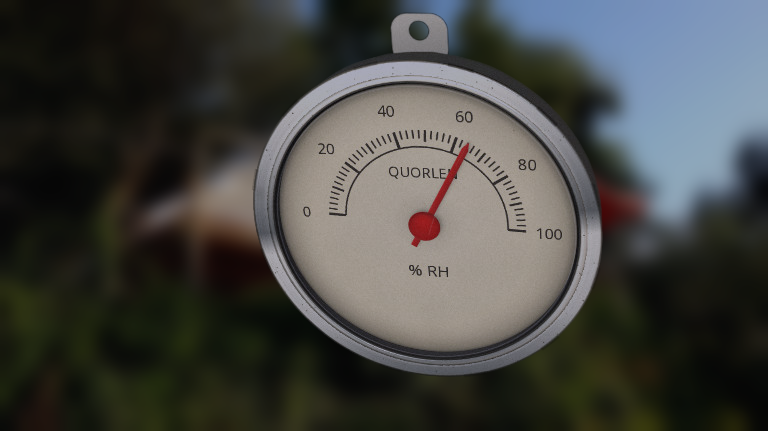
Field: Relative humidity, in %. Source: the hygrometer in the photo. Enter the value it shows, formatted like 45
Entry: 64
